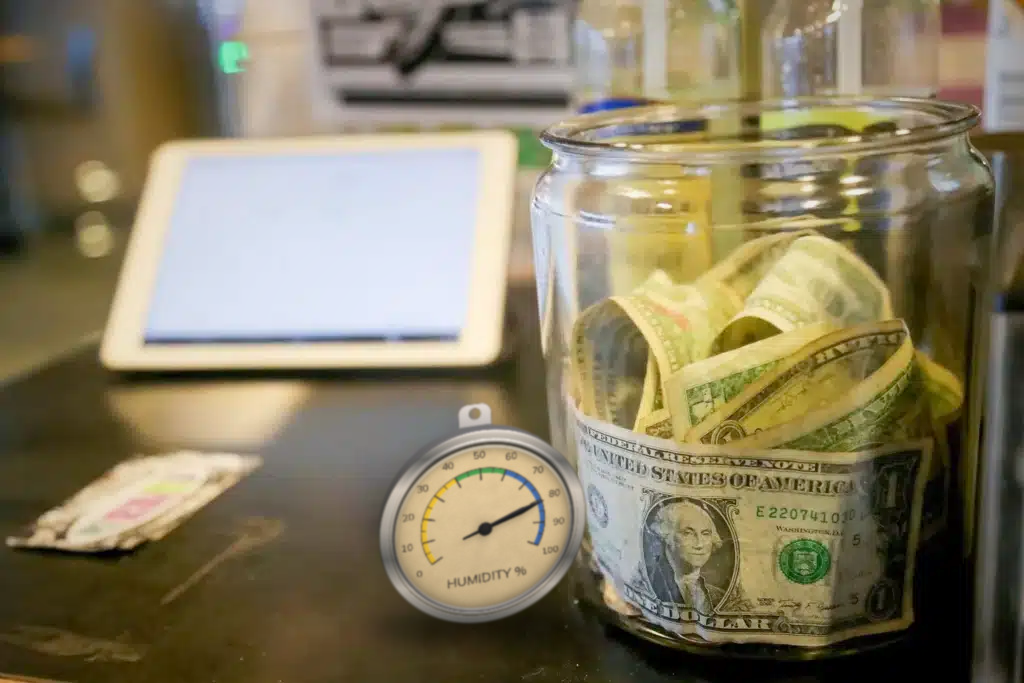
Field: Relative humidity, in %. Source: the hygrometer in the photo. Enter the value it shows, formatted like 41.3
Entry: 80
